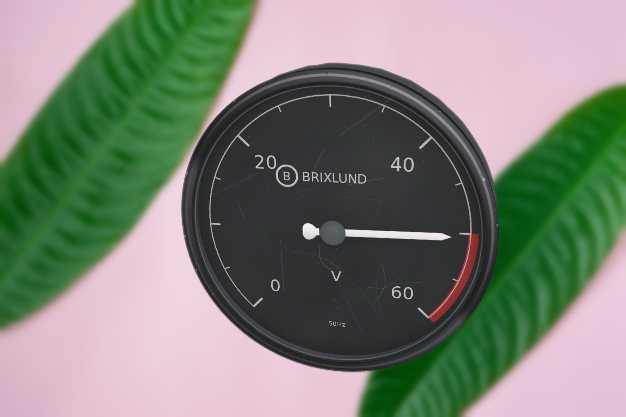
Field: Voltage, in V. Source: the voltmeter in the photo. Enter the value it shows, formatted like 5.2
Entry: 50
